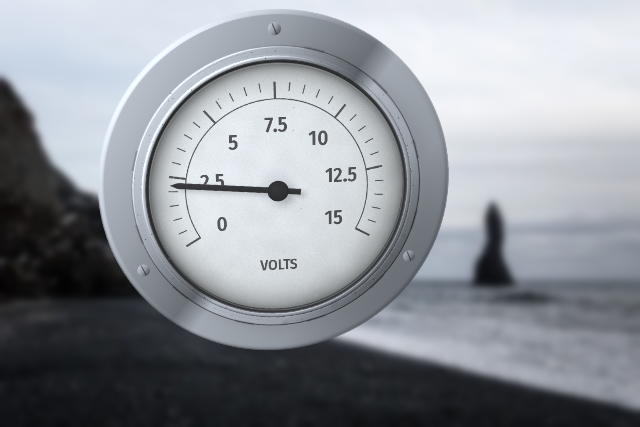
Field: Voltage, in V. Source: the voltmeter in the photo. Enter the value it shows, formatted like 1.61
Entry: 2.25
